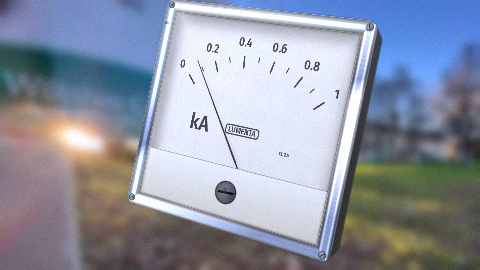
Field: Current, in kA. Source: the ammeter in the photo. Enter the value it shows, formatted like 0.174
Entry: 0.1
